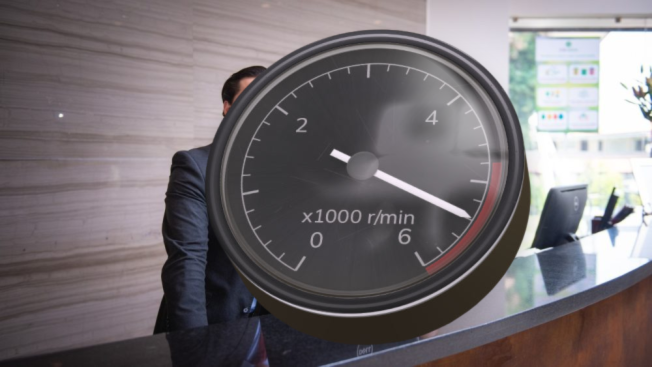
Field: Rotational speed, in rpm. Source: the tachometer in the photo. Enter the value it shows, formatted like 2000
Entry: 5400
